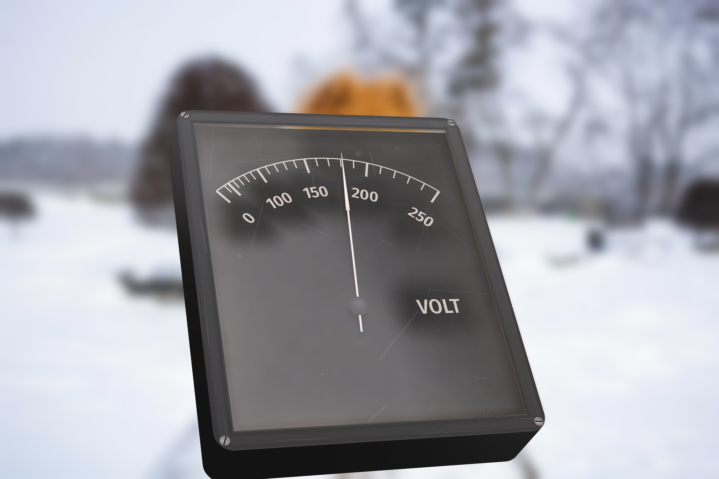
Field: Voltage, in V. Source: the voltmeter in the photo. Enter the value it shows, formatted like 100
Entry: 180
